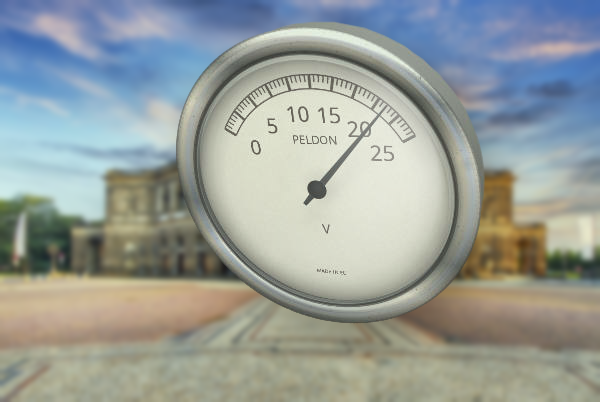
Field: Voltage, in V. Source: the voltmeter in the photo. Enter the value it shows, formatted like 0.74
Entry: 21
